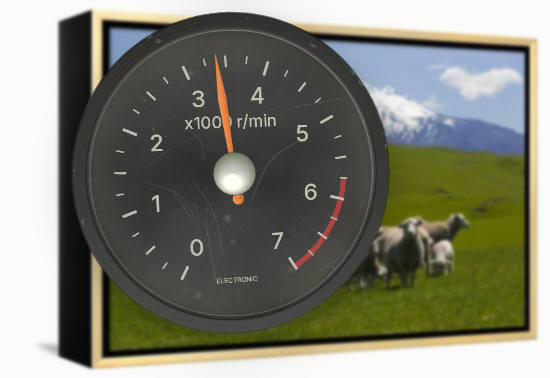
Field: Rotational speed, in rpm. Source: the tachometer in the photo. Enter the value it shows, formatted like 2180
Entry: 3375
